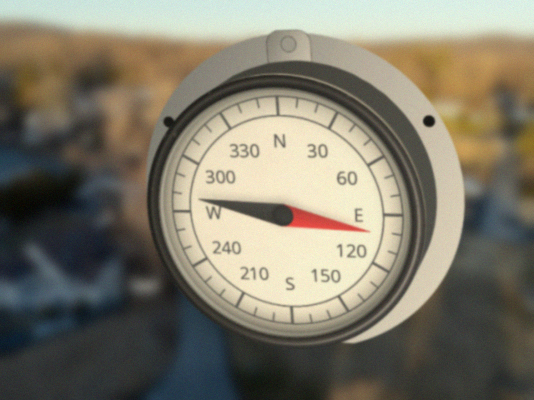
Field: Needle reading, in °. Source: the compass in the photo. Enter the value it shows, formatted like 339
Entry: 100
